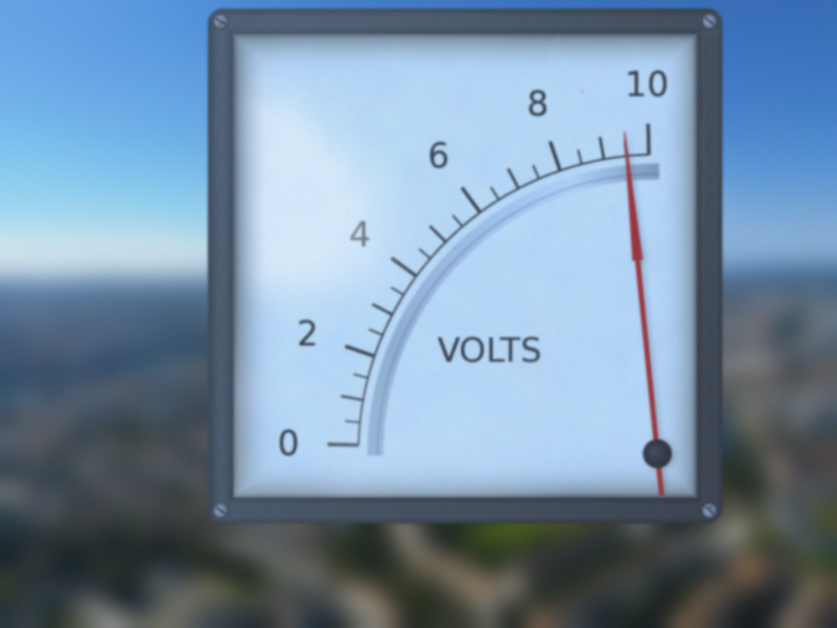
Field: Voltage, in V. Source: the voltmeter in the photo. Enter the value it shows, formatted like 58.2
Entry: 9.5
